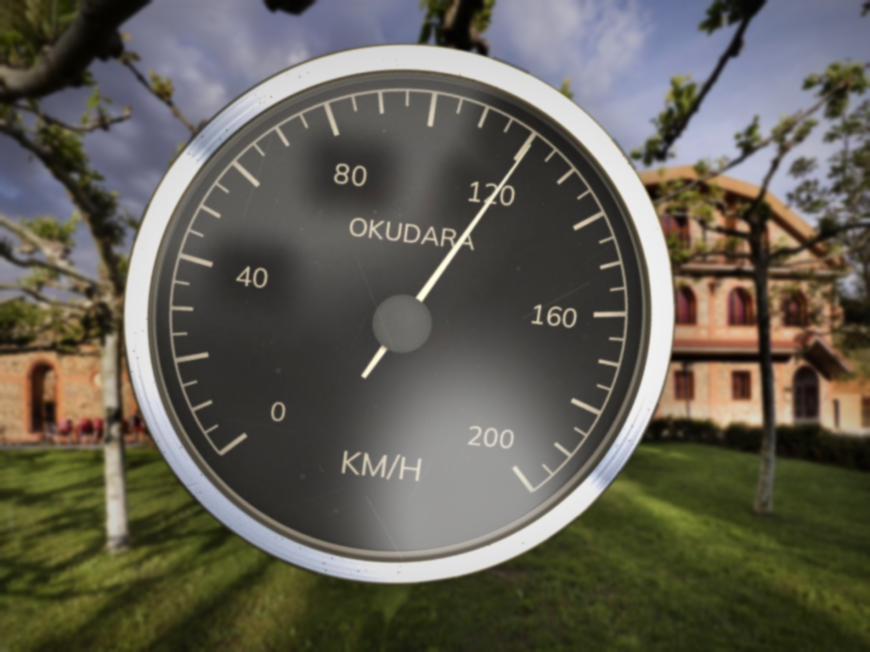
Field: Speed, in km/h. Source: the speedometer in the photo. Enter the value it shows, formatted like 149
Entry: 120
